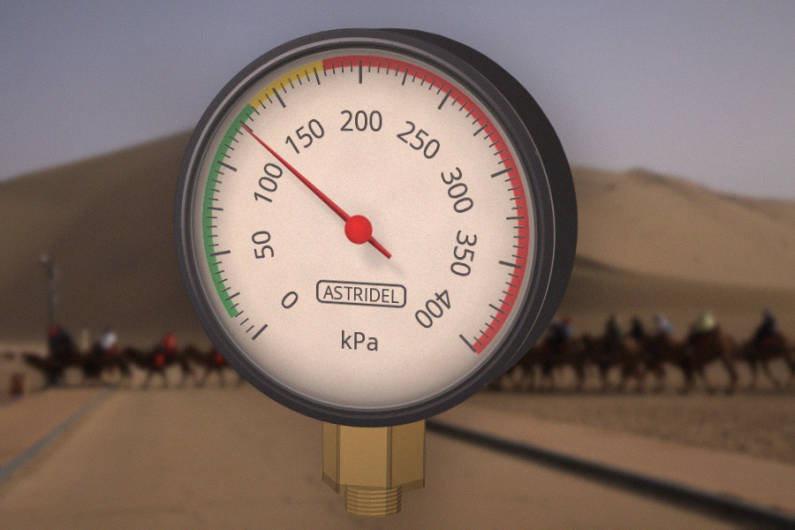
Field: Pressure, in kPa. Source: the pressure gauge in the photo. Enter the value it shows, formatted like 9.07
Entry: 125
